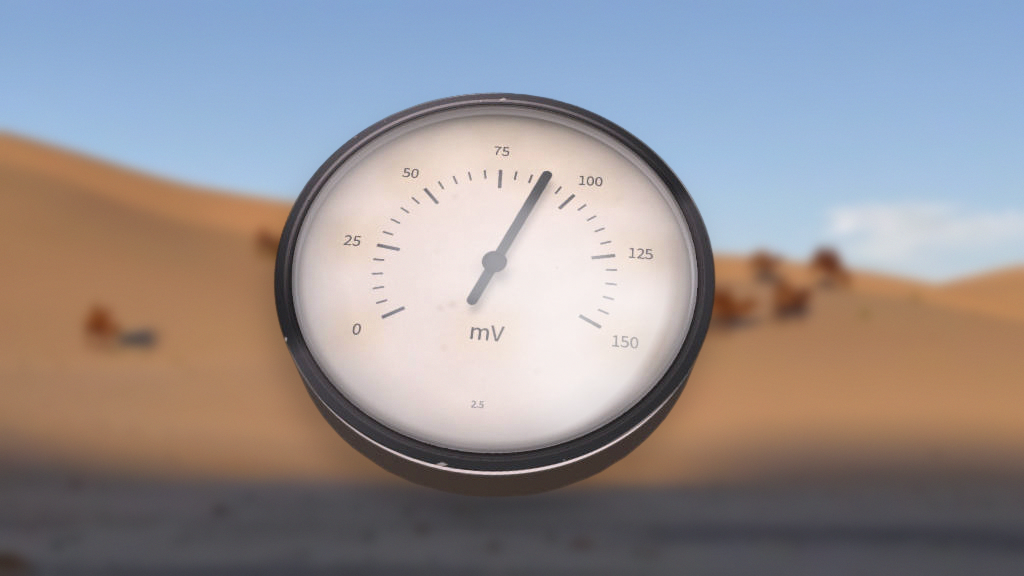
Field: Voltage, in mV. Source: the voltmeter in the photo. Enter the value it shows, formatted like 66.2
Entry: 90
